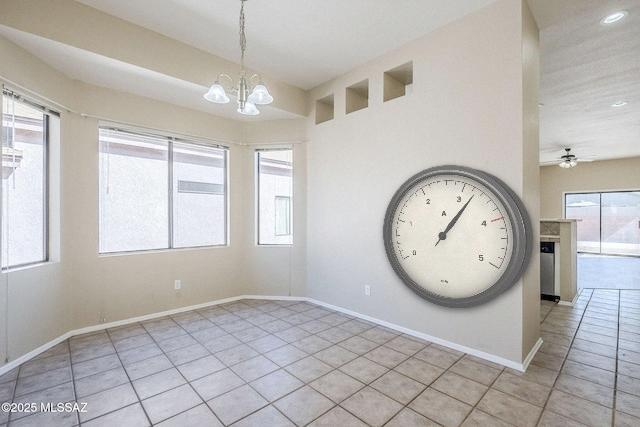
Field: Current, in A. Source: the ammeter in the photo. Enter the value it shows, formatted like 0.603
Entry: 3.3
